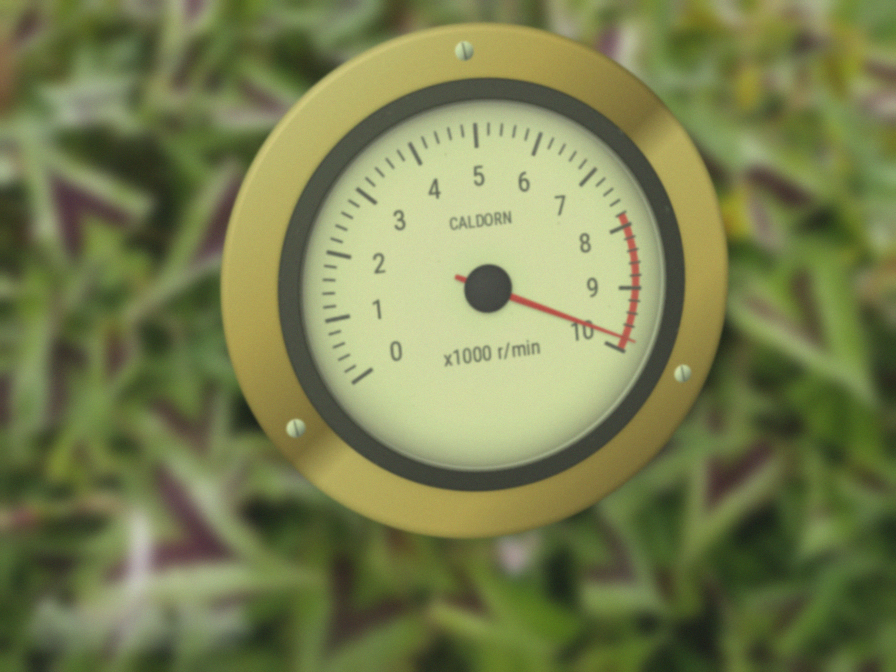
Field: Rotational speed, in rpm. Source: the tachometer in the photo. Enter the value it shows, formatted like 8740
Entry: 9800
